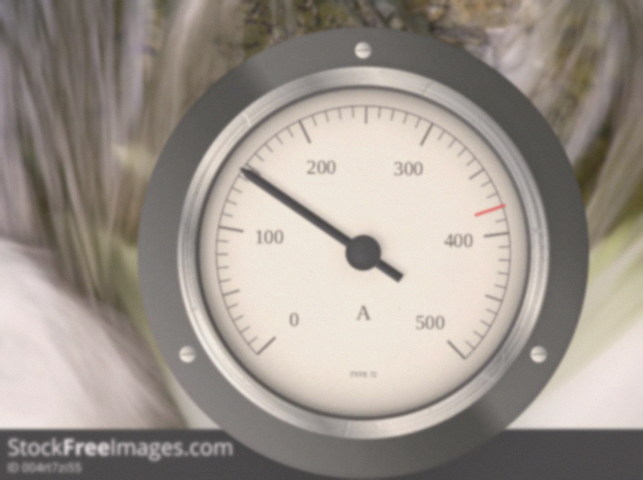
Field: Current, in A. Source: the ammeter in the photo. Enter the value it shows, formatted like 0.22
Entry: 145
